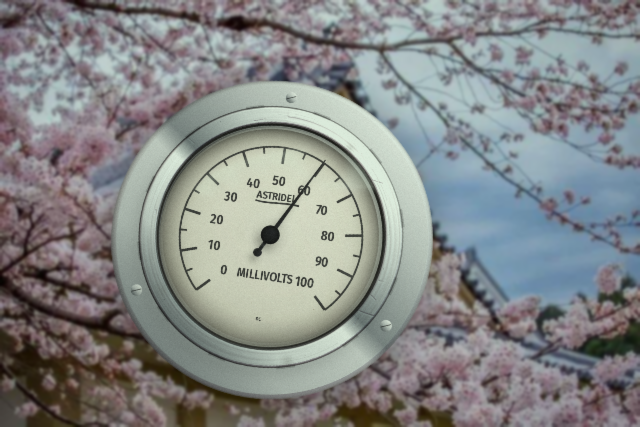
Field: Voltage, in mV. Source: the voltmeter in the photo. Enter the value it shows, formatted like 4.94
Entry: 60
